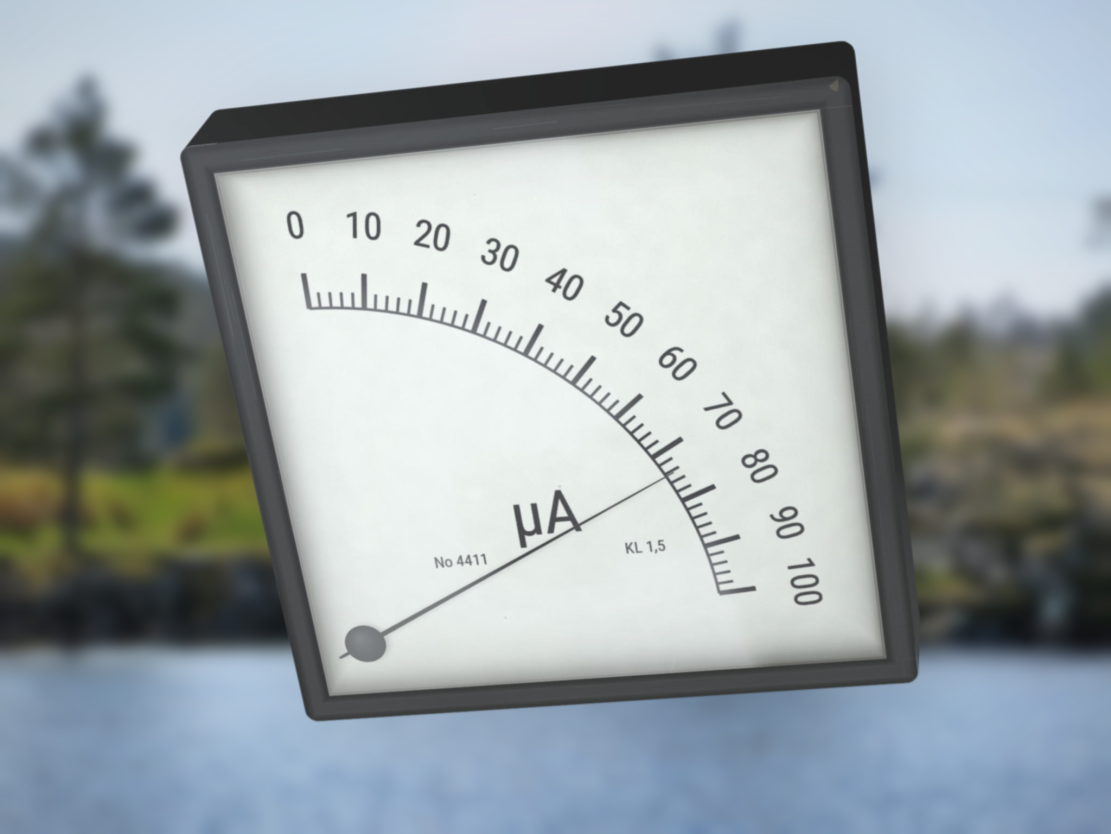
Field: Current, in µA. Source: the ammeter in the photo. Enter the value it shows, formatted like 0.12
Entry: 74
